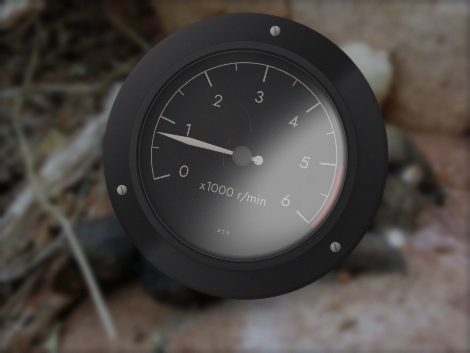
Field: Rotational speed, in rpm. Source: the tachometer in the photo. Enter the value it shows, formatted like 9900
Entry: 750
